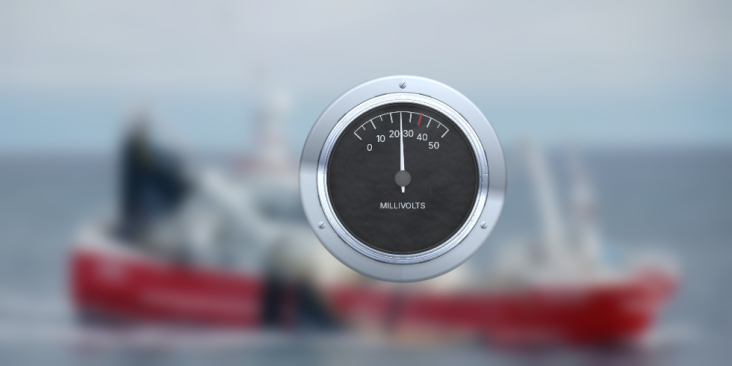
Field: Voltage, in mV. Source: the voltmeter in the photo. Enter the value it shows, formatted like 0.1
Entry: 25
